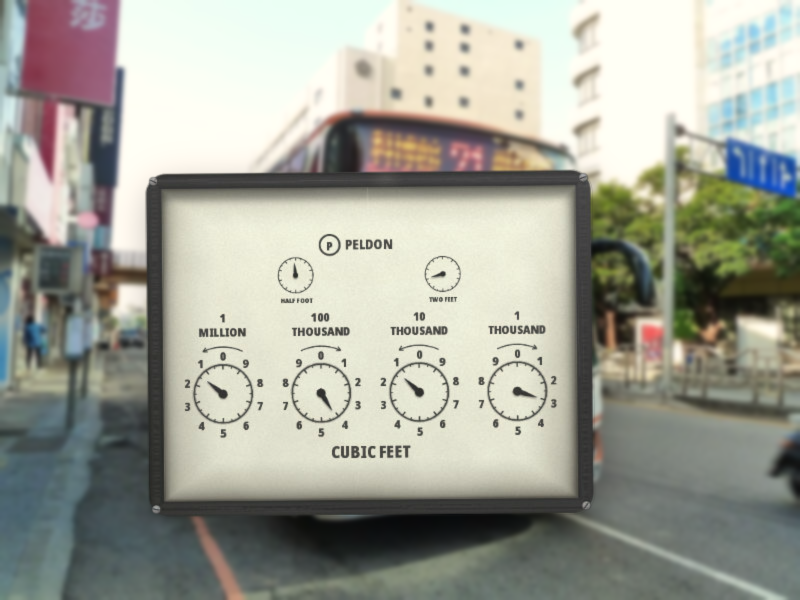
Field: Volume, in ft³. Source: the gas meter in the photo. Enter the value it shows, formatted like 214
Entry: 141300
